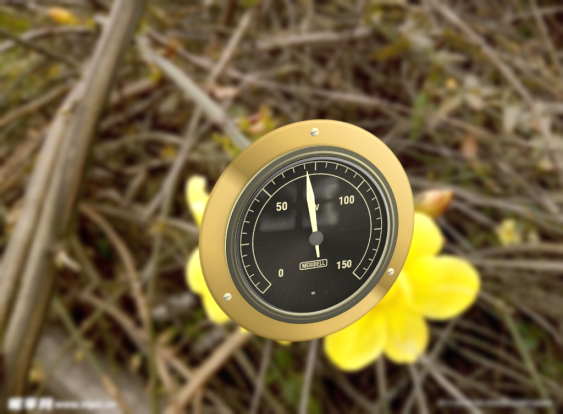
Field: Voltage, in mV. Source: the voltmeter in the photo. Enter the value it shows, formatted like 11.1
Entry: 70
